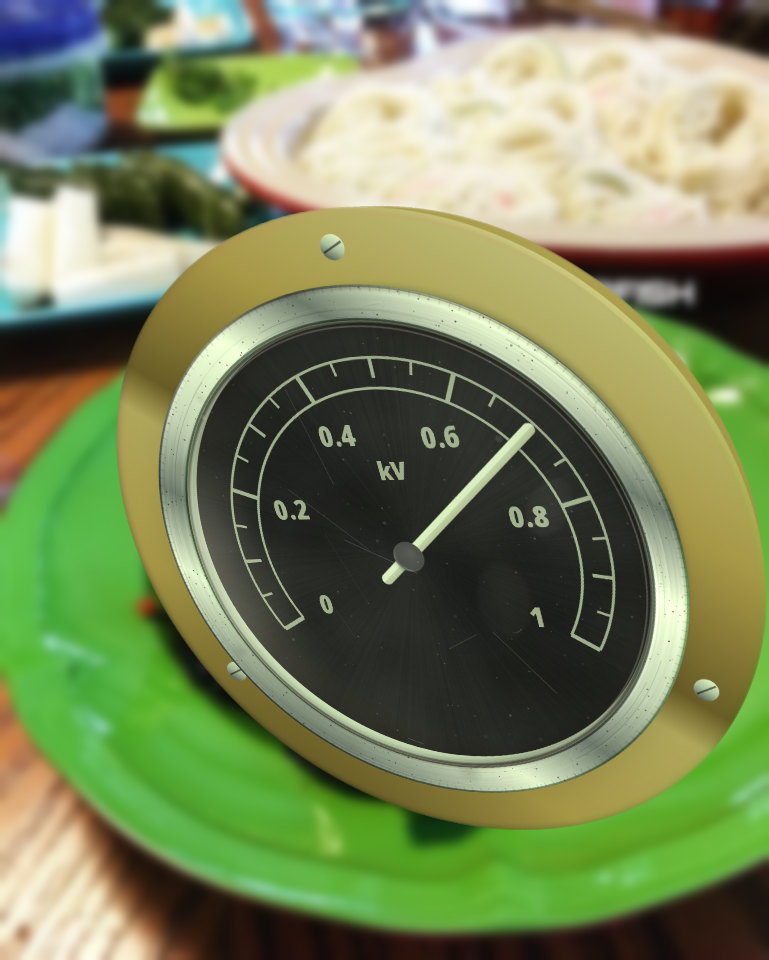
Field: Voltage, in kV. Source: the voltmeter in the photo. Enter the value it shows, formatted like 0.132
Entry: 0.7
